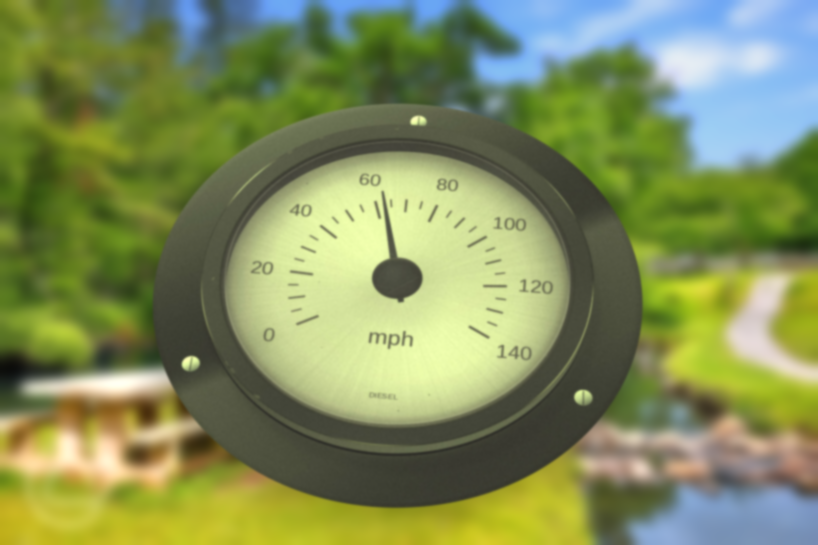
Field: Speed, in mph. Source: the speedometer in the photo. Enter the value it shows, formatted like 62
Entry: 62.5
